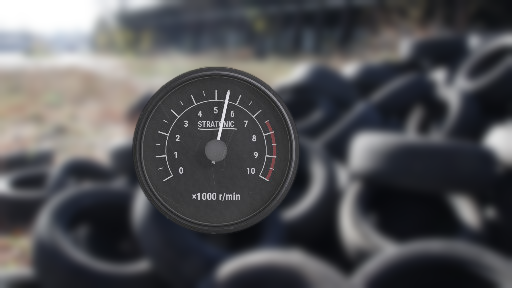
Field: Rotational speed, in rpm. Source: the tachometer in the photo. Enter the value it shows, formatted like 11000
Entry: 5500
